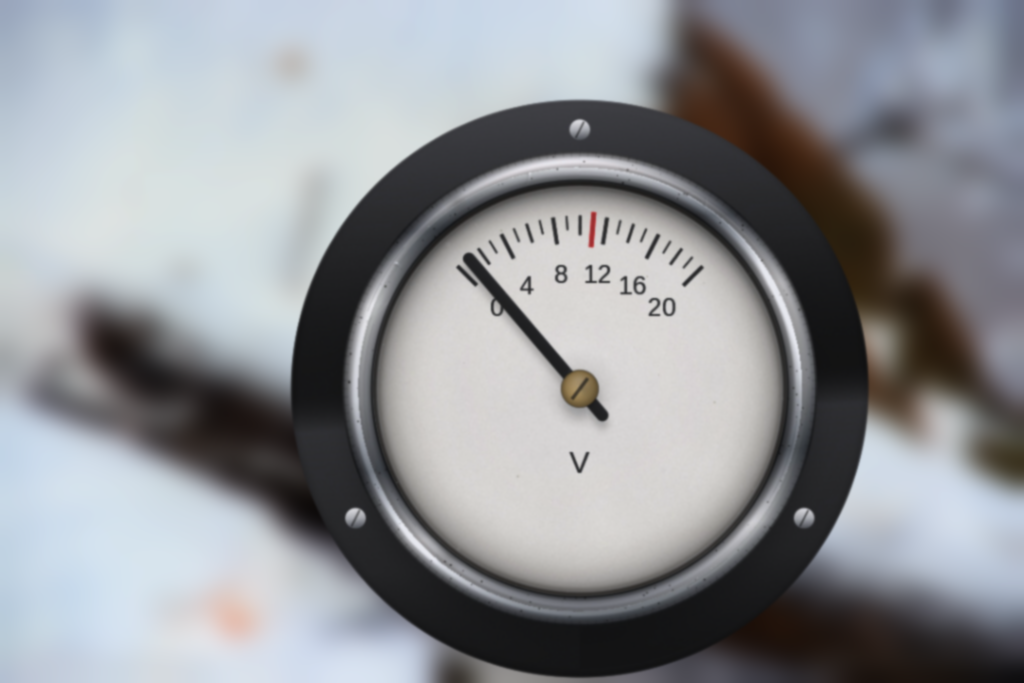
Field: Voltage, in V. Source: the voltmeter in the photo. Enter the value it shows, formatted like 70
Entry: 1
